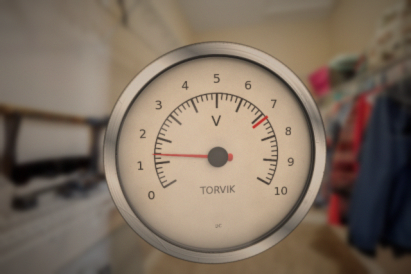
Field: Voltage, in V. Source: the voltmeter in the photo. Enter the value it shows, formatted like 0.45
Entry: 1.4
